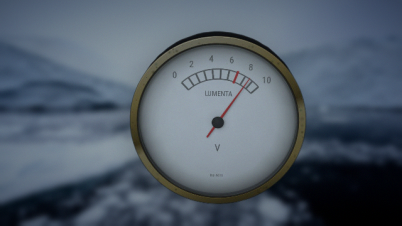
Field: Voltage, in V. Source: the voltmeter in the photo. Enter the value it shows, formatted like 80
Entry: 8.5
